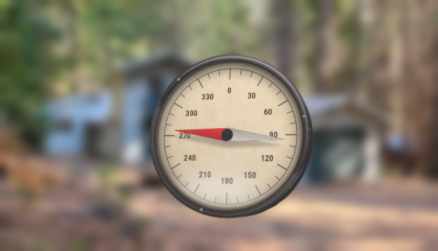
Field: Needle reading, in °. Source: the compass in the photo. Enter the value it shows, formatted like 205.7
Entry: 275
